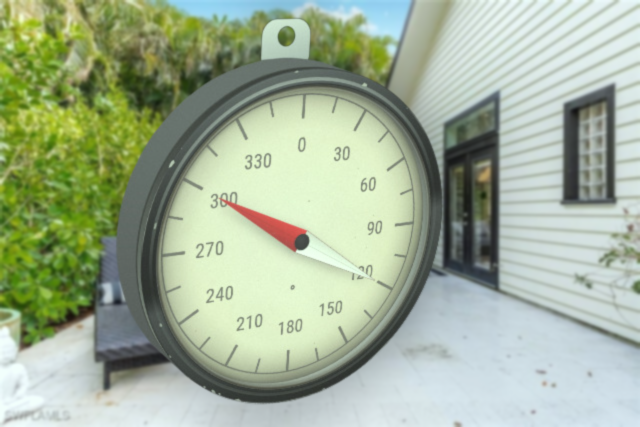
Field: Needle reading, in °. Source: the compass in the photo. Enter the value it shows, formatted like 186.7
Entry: 300
